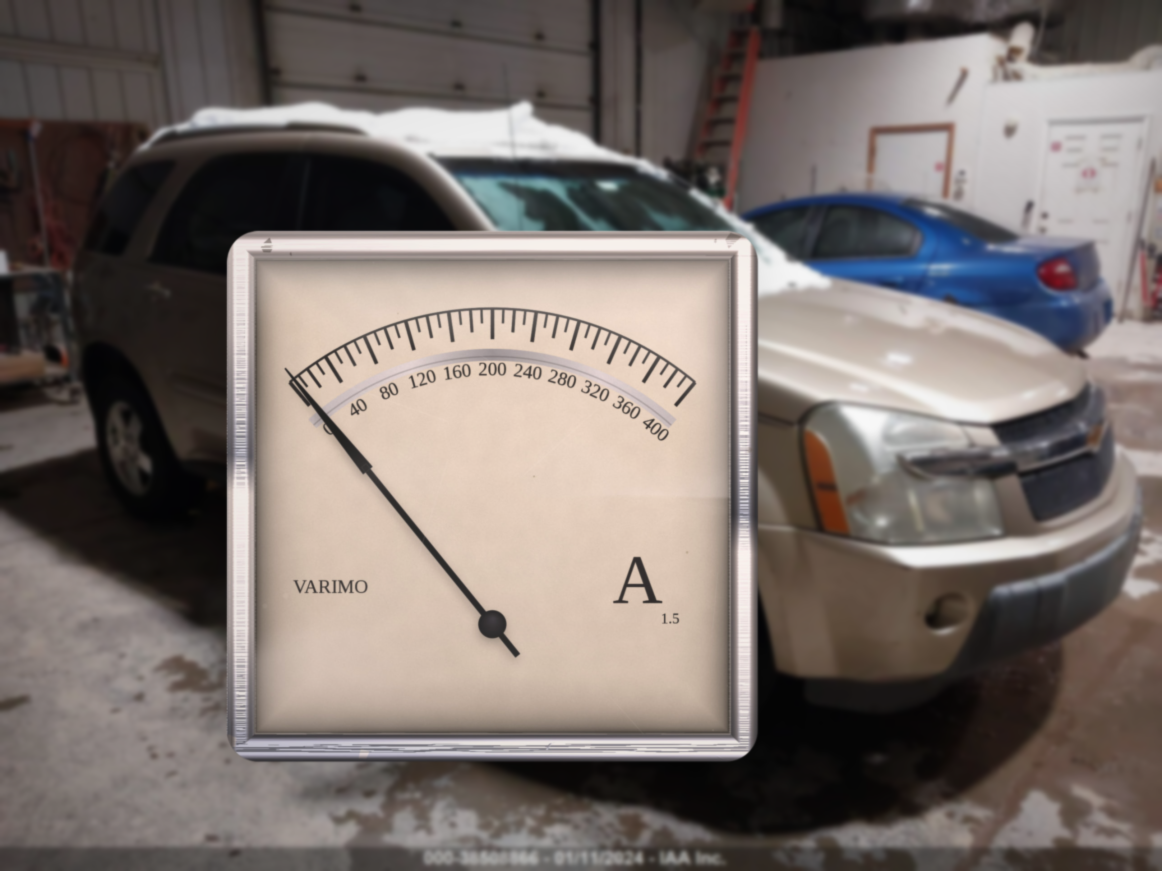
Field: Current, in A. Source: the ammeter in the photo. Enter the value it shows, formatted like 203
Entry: 5
